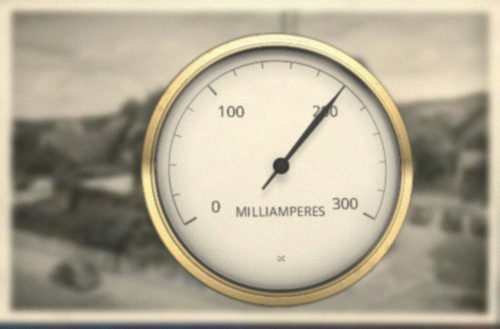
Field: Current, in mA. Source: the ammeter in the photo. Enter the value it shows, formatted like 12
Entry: 200
